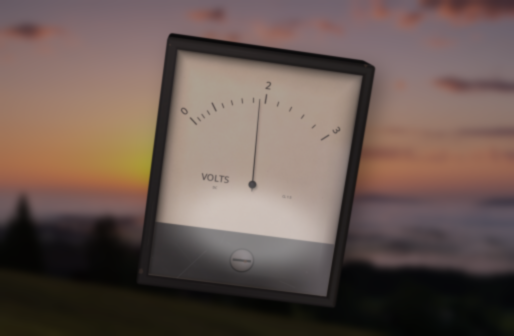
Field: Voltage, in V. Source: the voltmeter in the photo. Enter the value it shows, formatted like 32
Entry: 1.9
